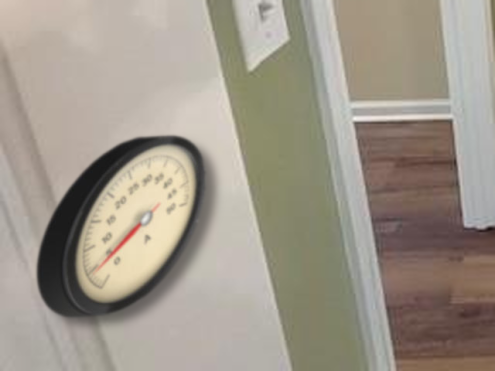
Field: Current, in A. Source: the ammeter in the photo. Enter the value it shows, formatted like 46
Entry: 5
